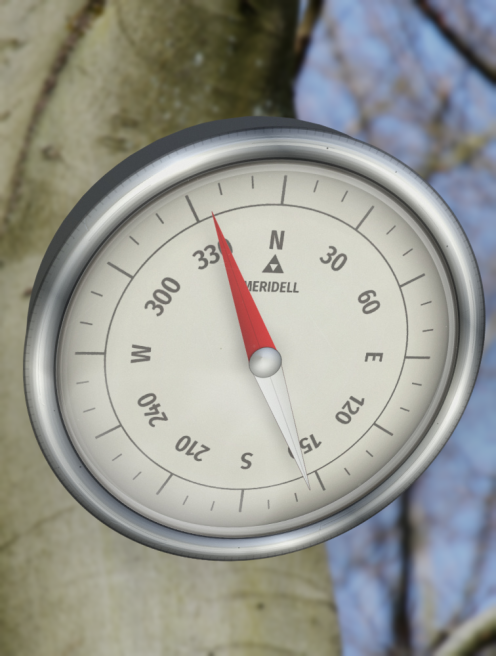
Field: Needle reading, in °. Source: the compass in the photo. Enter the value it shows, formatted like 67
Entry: 335
